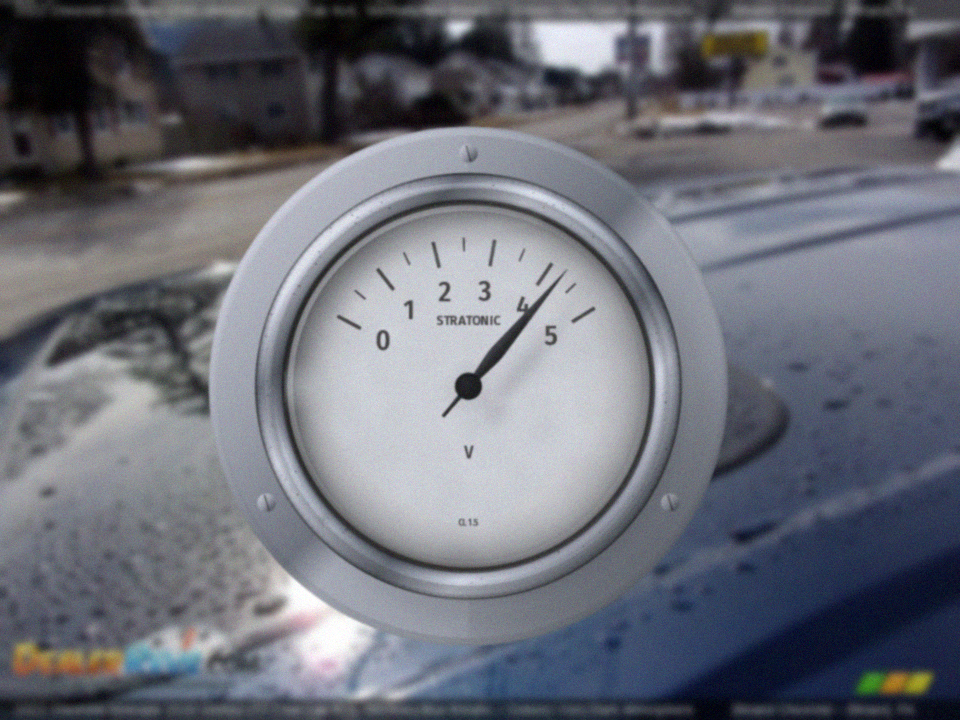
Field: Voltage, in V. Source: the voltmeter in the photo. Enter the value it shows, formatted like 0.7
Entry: 4.25
